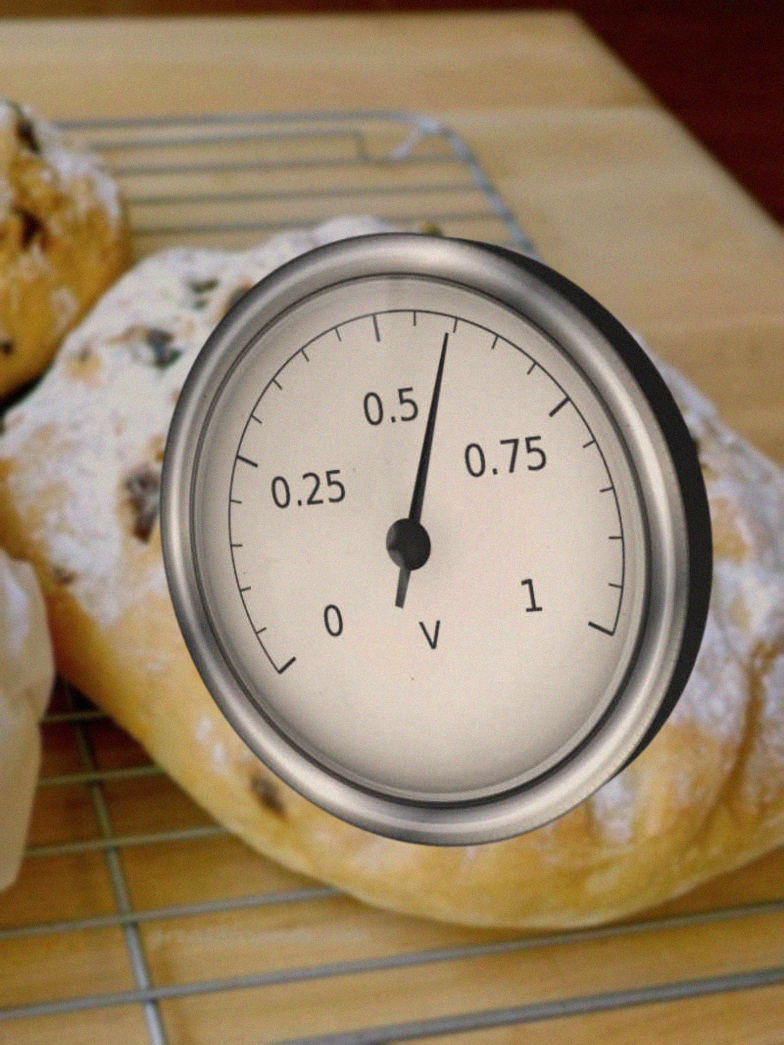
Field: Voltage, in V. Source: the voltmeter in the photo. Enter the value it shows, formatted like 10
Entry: 0.6
